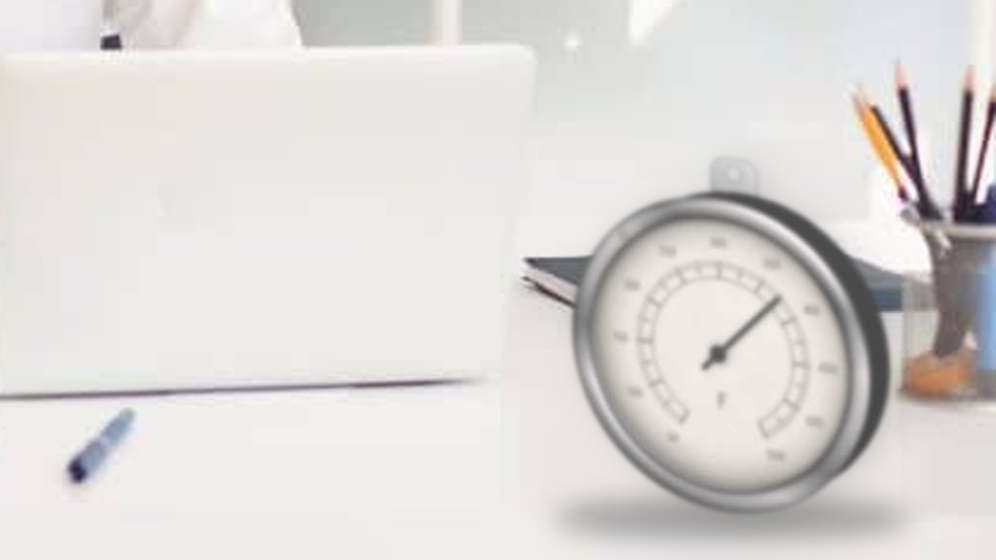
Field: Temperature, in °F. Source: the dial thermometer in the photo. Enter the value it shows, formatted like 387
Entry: 375
